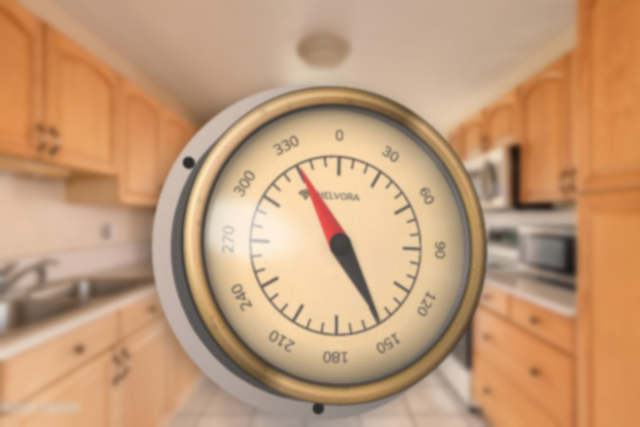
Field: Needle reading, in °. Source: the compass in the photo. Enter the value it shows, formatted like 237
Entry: 330
